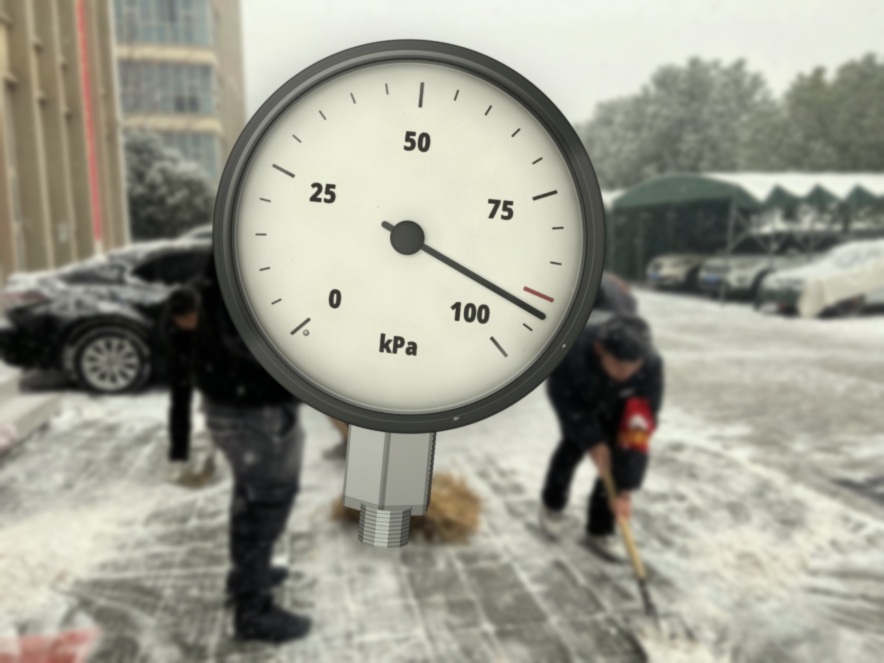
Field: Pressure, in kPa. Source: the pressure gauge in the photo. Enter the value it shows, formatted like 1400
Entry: 92.5
